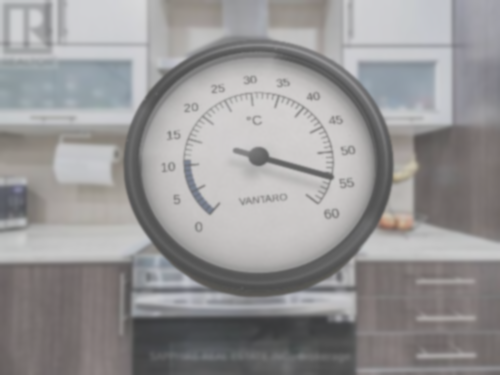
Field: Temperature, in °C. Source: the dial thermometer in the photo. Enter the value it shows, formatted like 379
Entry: 55
